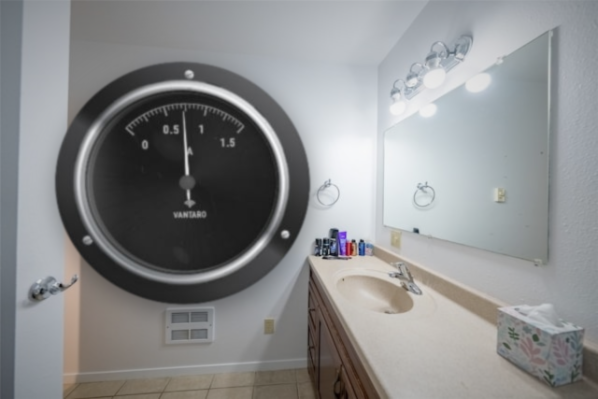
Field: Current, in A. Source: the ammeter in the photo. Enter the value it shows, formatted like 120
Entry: 0.75
